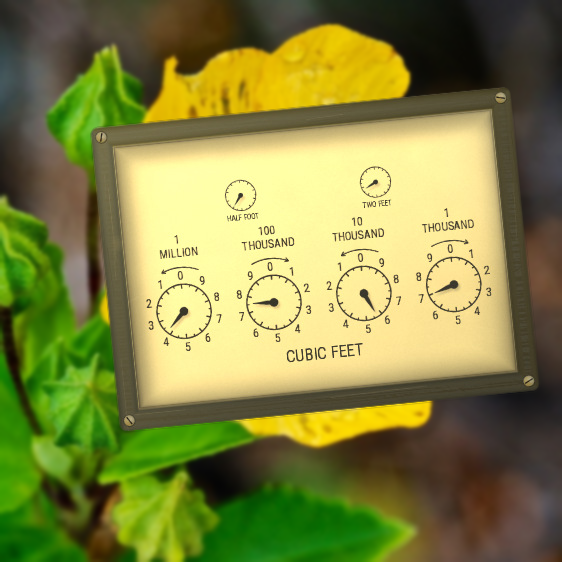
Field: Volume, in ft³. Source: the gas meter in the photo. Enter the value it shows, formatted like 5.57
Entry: 375700
